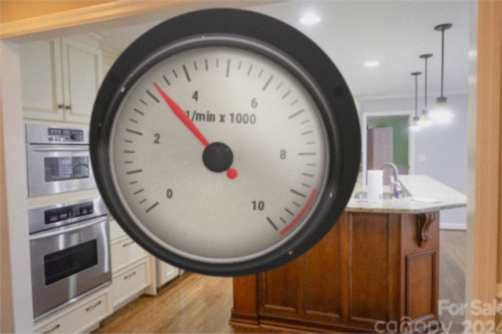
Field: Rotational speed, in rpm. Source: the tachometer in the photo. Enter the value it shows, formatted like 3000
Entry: 3250
